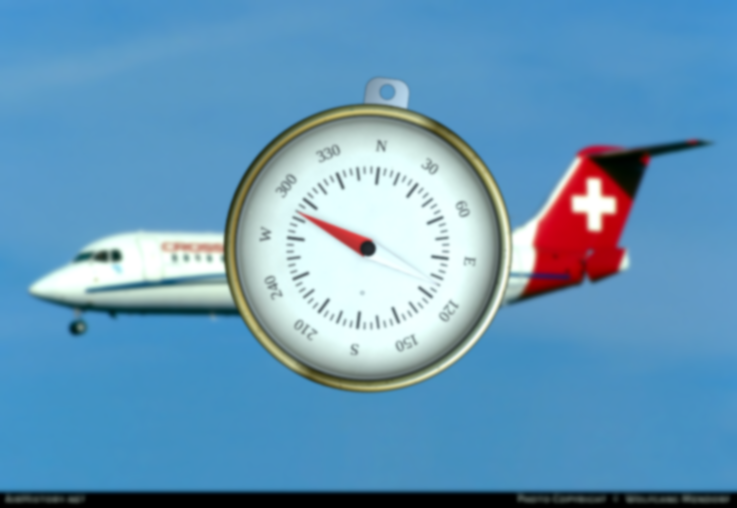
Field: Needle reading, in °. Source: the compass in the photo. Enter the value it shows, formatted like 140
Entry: 290
